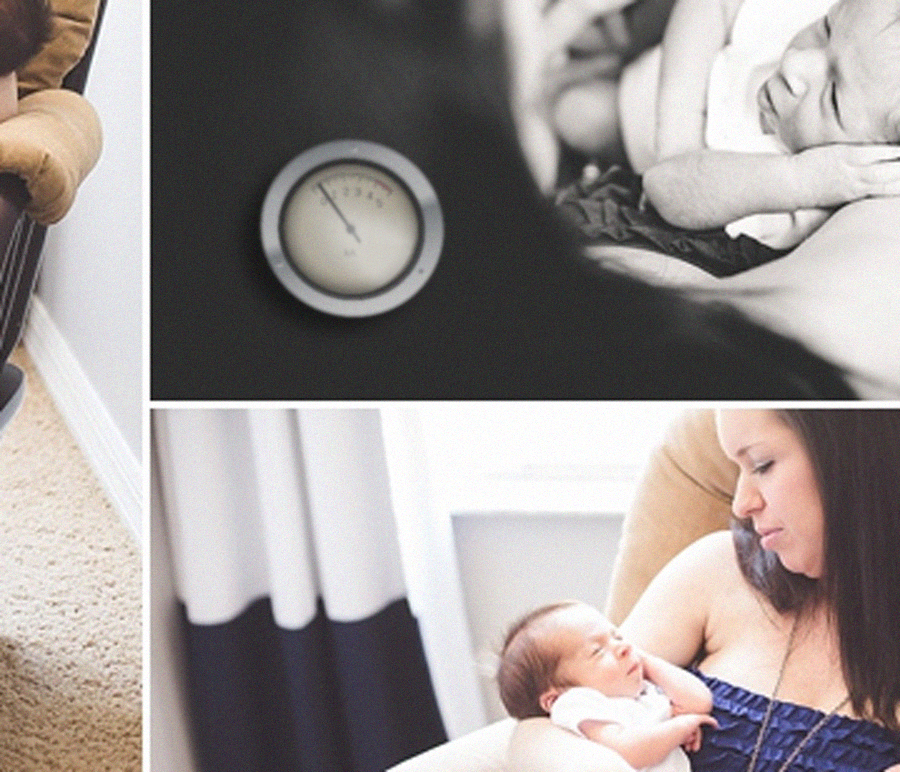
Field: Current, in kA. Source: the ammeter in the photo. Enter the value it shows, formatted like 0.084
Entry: 0.5
